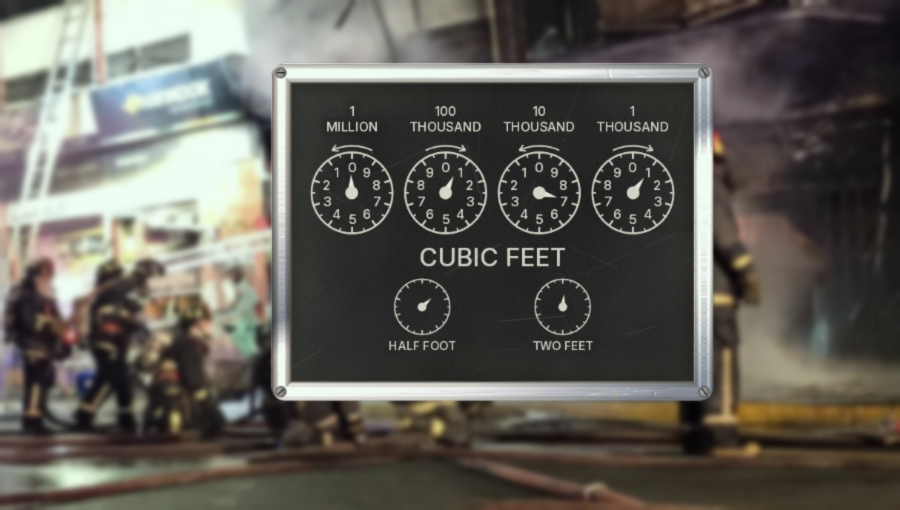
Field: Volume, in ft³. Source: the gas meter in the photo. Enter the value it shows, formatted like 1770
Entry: 7100
